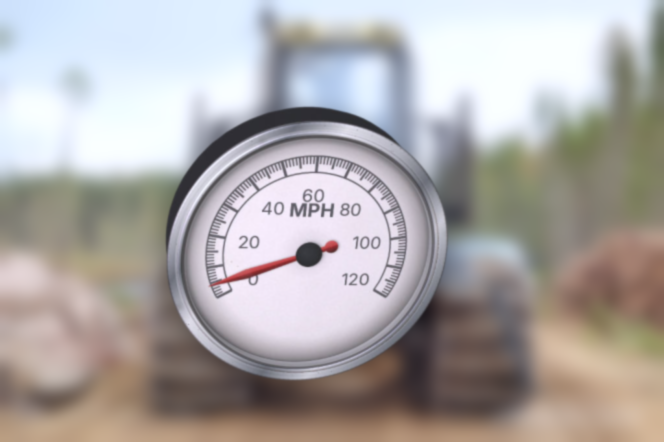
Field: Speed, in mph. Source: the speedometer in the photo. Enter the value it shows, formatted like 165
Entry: 5
